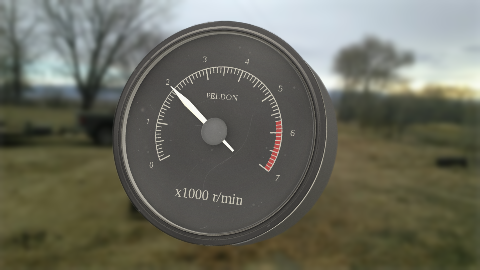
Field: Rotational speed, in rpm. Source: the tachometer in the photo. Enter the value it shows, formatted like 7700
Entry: 2000
